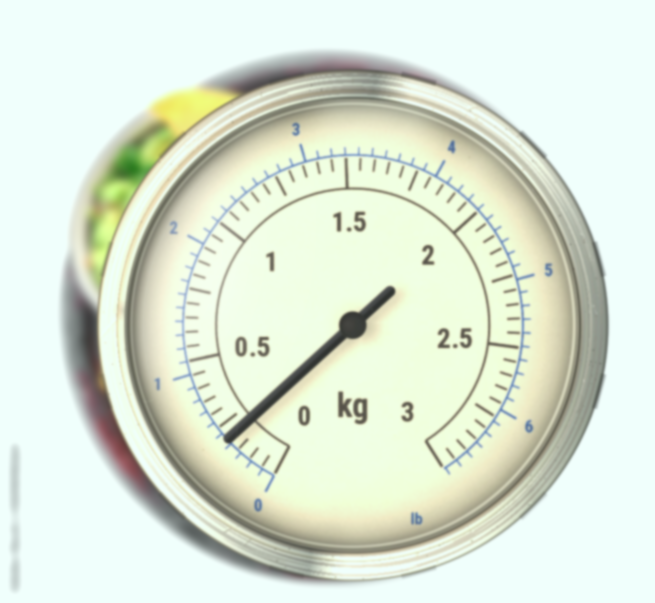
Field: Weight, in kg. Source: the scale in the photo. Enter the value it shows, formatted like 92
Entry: 0.2
